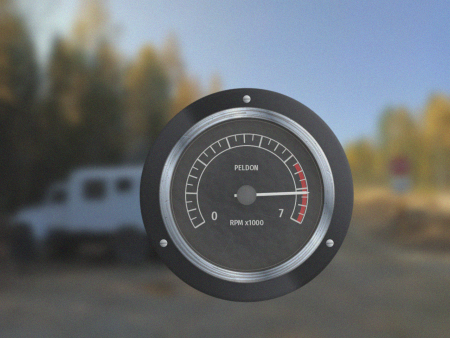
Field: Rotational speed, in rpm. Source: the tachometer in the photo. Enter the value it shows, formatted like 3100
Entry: 6125
